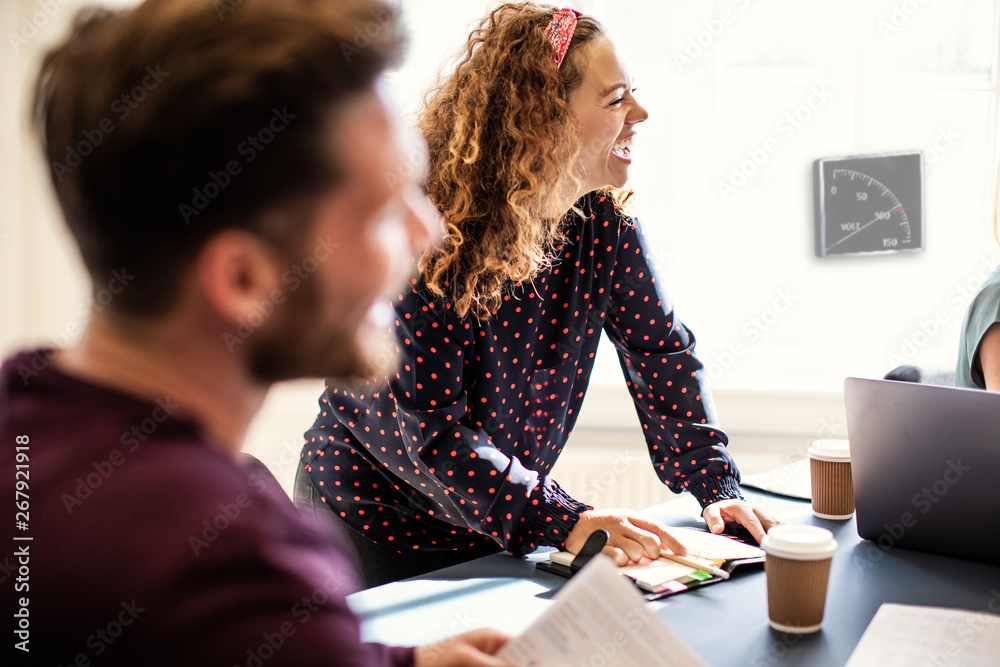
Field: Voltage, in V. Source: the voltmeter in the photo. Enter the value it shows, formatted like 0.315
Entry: 100
